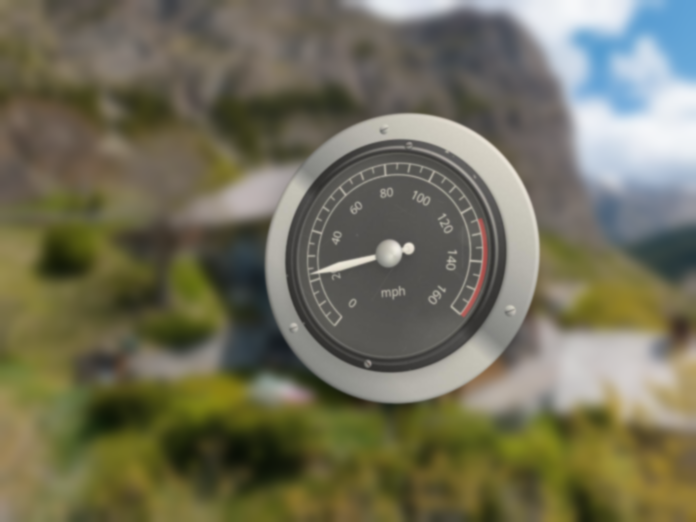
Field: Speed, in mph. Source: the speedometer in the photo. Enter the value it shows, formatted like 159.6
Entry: 22.5
